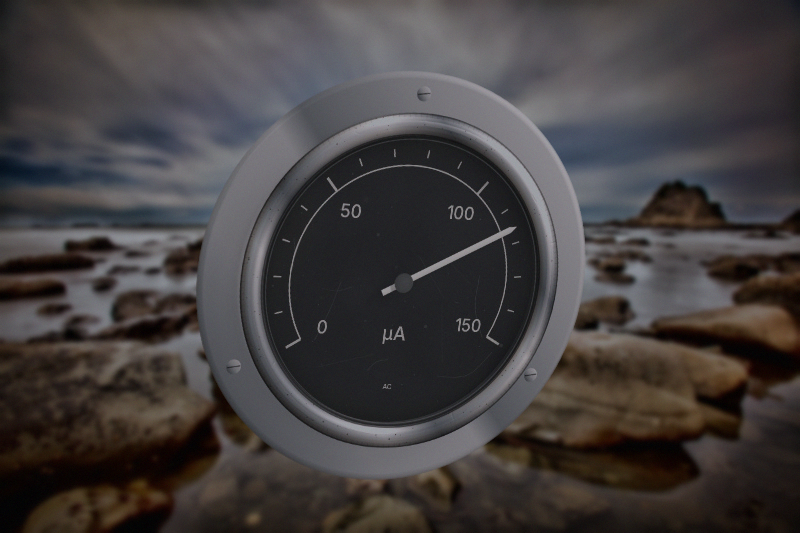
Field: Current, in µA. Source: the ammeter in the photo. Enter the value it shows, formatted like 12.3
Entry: 115
